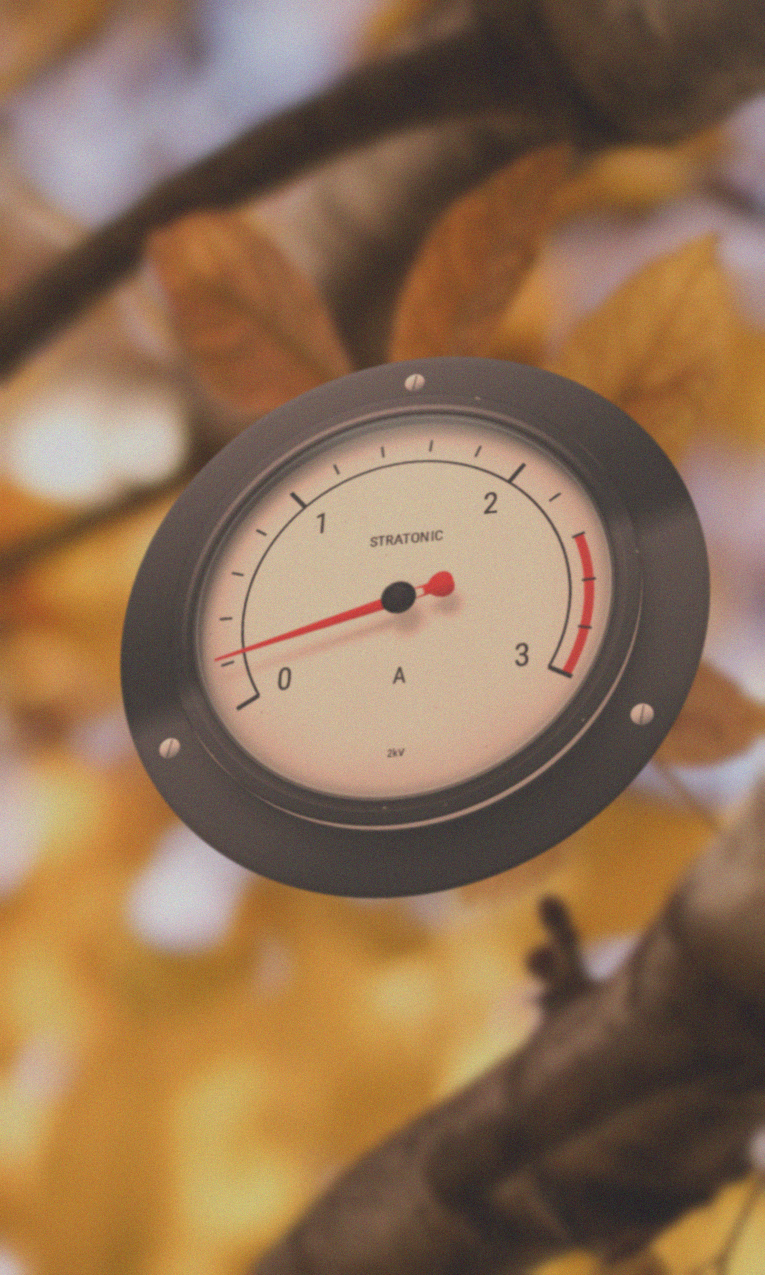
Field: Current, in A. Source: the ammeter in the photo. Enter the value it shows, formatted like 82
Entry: 0.2
